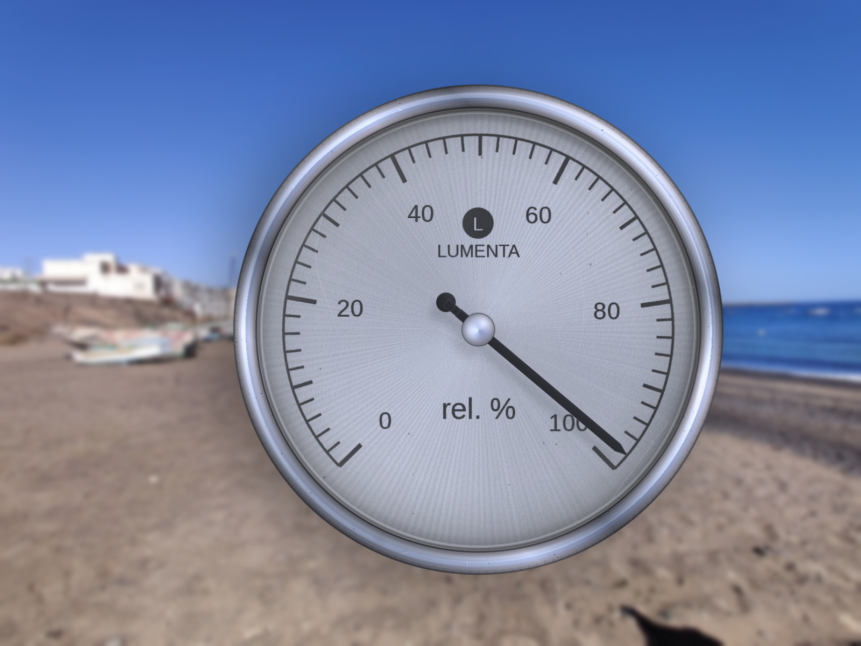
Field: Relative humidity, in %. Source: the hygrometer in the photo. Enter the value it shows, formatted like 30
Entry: 98
